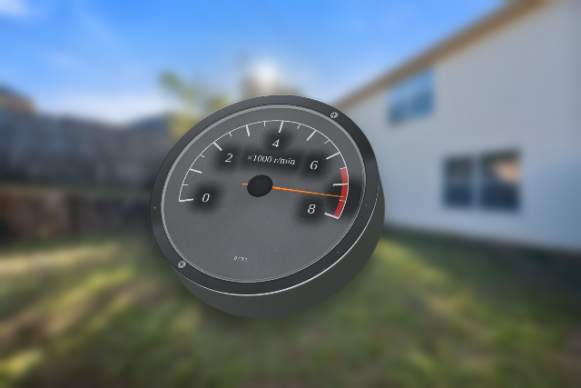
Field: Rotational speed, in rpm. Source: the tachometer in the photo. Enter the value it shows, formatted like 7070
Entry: 7500
